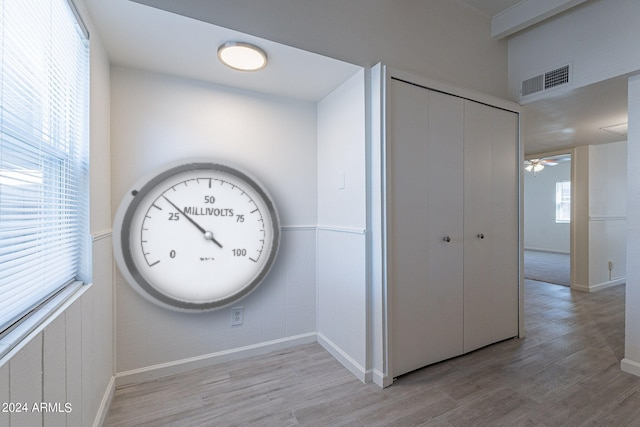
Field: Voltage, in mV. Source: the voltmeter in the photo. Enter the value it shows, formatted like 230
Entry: 30
